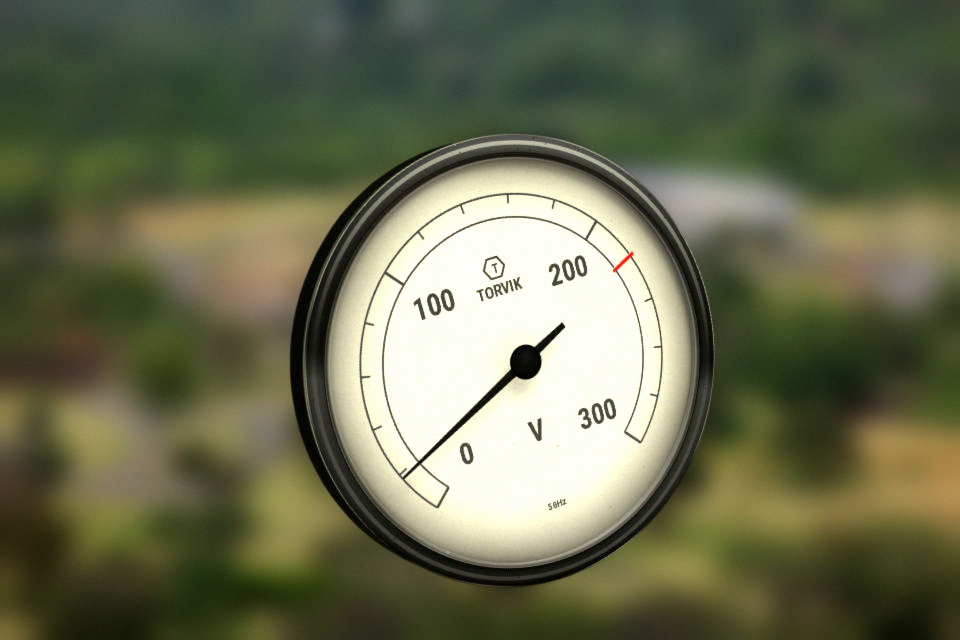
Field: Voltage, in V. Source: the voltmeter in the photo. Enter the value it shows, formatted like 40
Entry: 20
